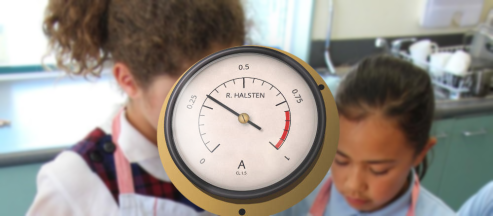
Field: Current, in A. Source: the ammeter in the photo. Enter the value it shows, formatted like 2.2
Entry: 0.3
